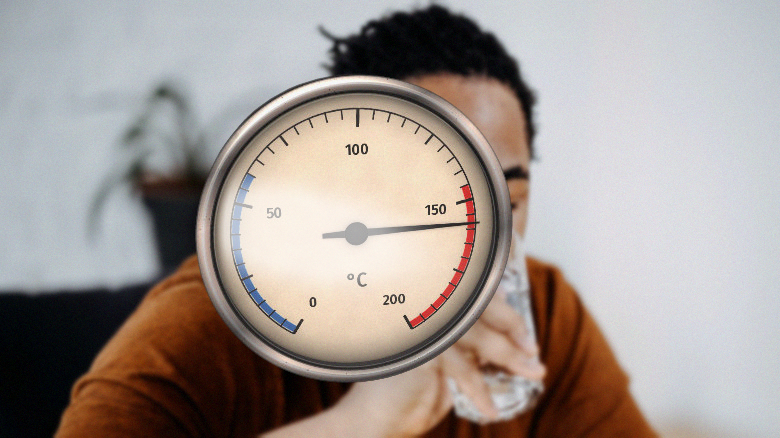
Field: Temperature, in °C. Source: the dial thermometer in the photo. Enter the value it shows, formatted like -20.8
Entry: 157.5
